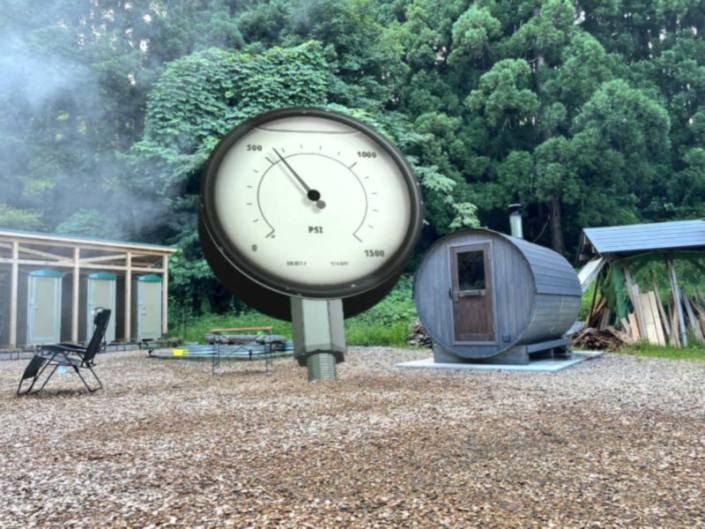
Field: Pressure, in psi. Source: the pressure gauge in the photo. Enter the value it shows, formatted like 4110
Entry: 550
